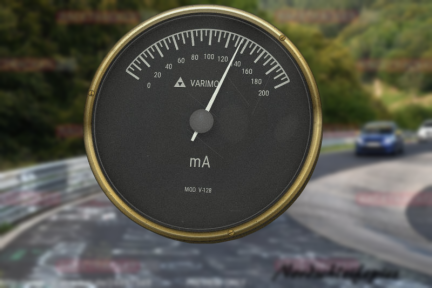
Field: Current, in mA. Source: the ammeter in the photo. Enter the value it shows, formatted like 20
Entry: 135
